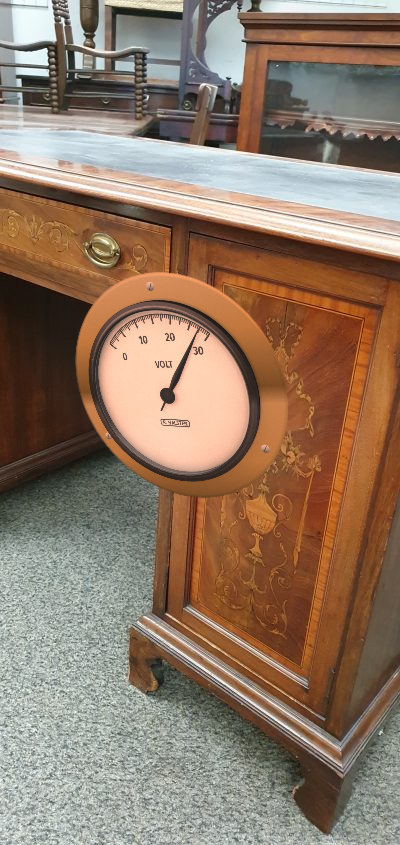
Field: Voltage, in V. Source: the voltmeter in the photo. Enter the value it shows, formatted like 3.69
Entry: 27.5
